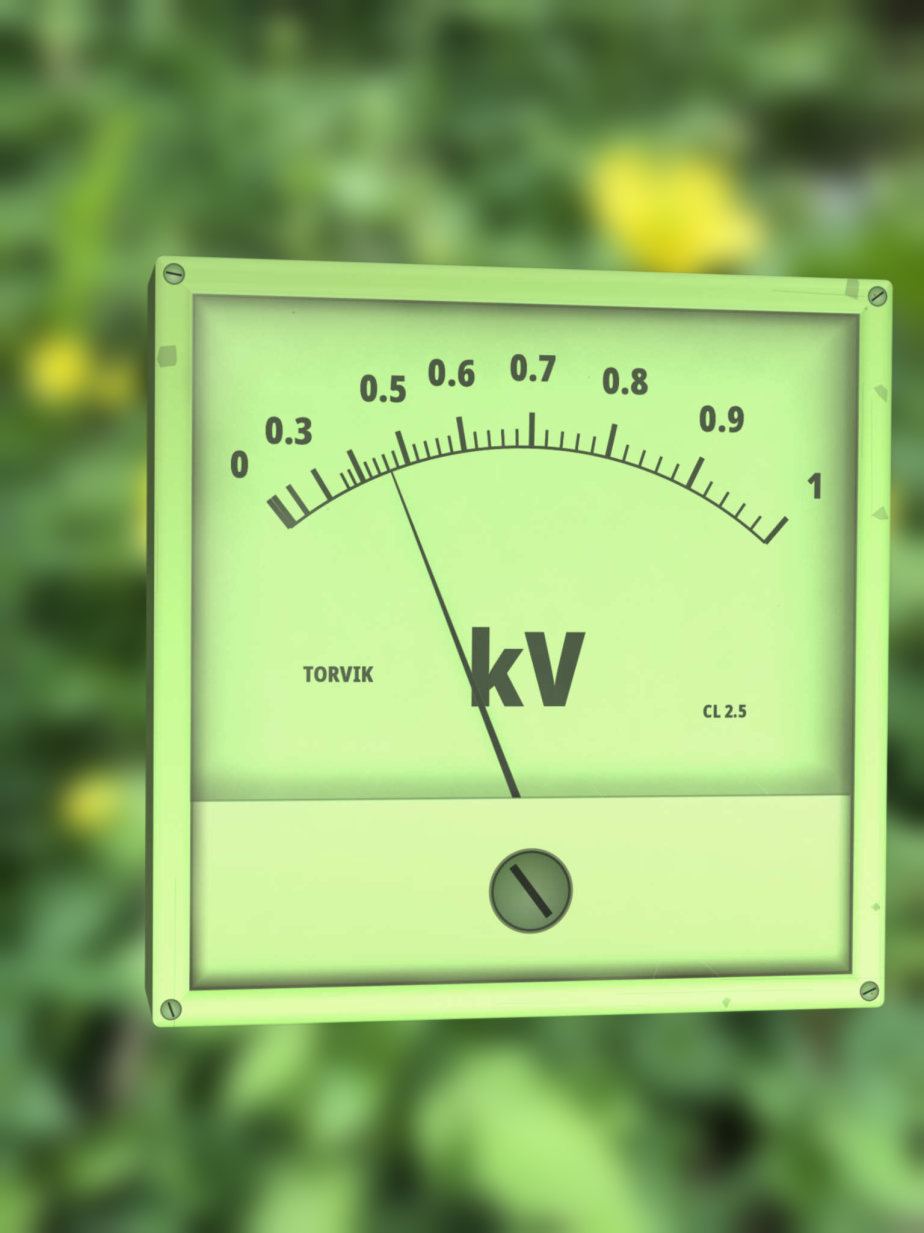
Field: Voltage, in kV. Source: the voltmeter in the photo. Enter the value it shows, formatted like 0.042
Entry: 0.46
